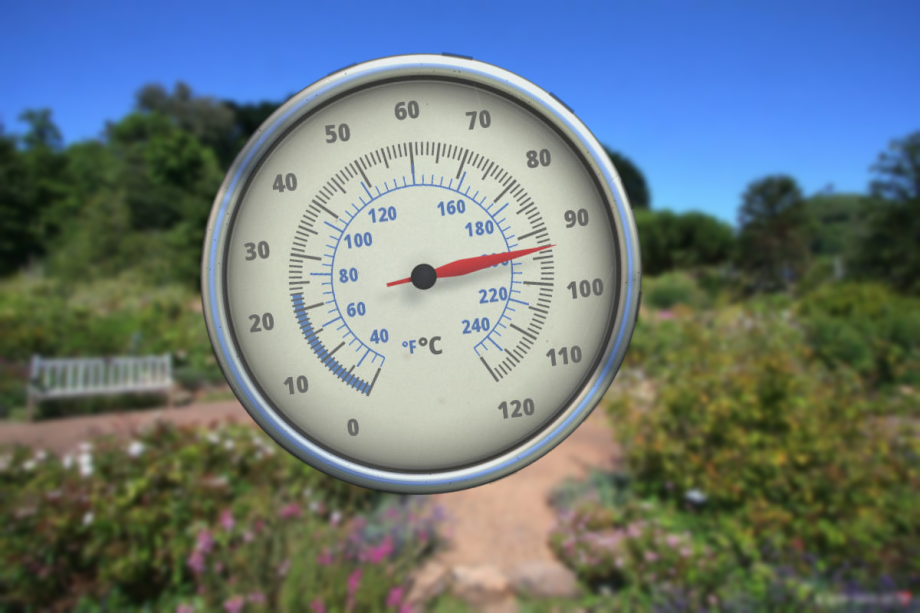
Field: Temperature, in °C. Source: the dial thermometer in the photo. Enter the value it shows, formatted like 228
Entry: 93
